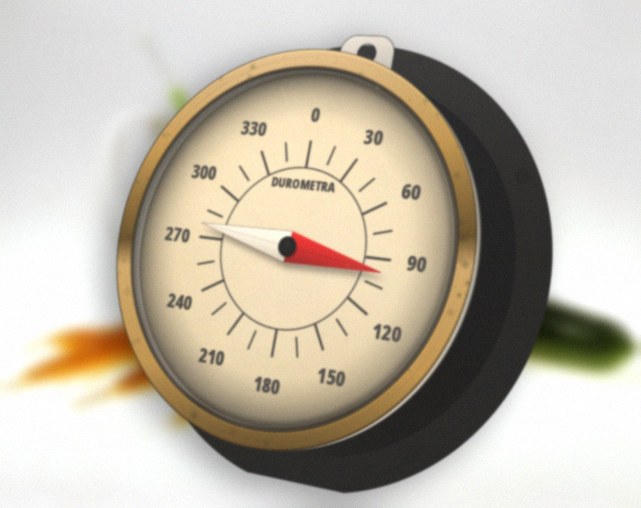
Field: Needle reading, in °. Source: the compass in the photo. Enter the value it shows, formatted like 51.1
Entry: 97.5
